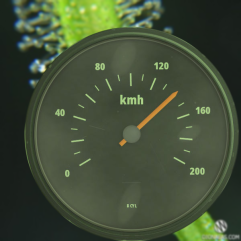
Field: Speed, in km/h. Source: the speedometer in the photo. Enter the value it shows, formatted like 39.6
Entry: 140
